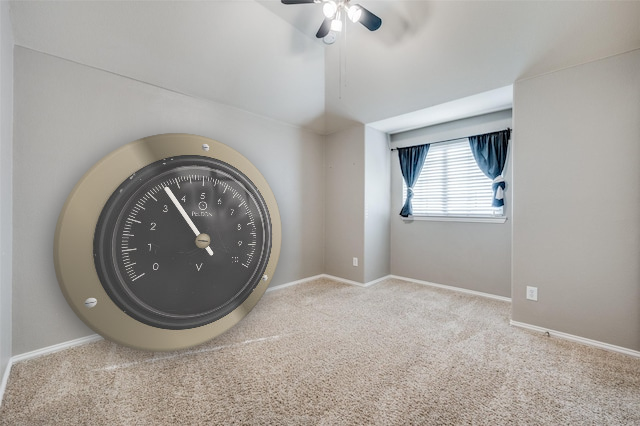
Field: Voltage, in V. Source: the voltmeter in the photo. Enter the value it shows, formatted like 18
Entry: 3.5
